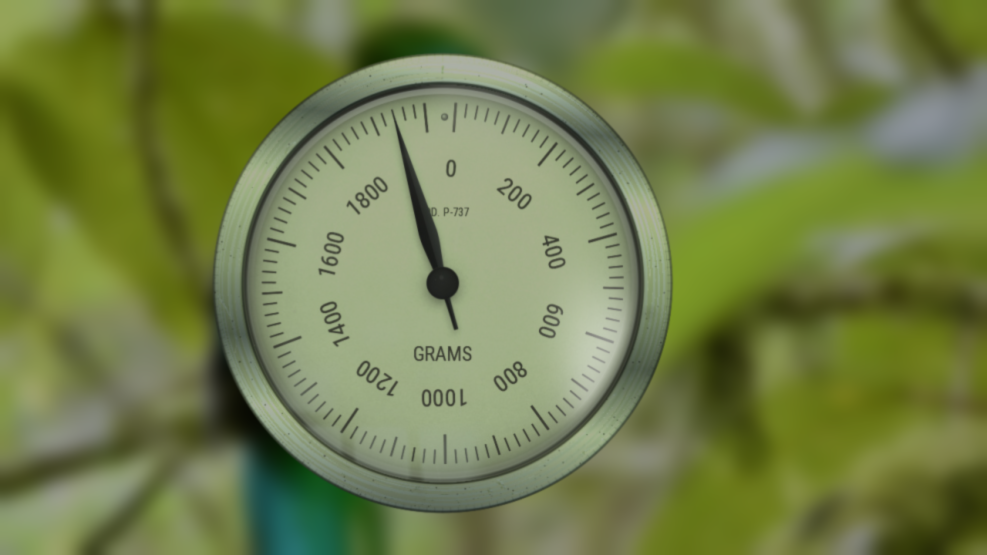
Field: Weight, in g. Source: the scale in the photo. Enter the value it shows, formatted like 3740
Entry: 1940
